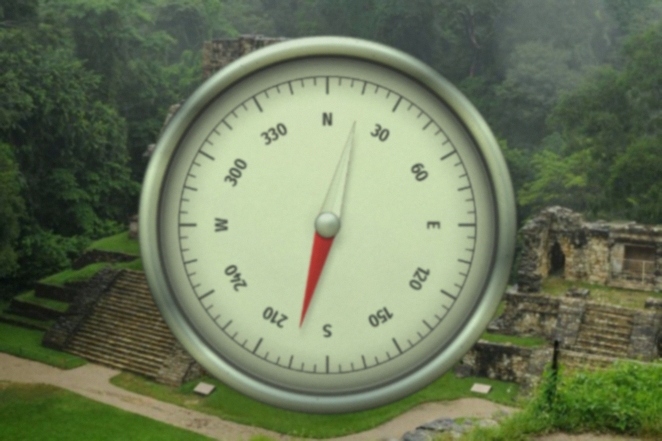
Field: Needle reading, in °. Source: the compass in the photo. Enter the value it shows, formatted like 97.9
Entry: 195
